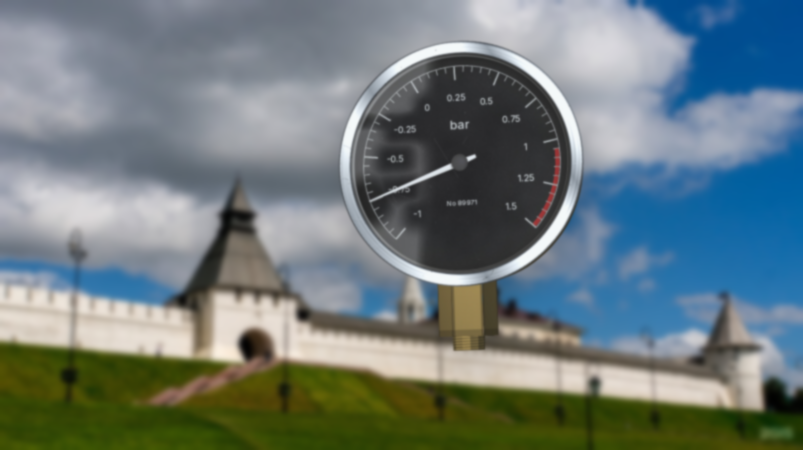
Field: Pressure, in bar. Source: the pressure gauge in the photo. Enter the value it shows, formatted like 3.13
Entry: -0.75
